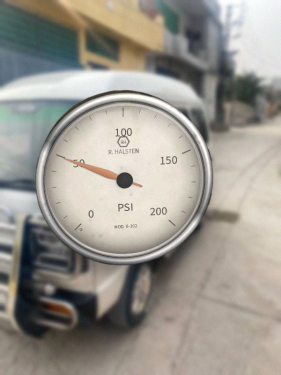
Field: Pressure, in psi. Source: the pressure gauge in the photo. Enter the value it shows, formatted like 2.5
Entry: 50
